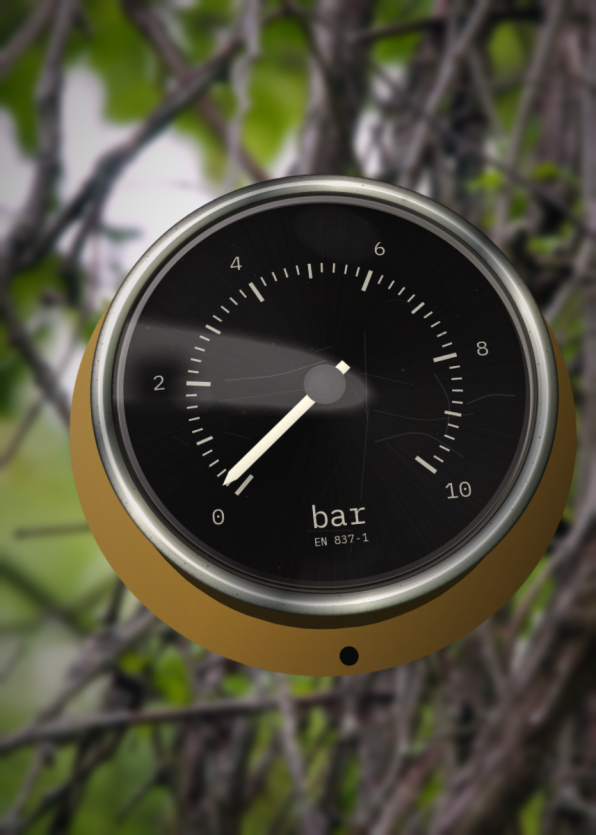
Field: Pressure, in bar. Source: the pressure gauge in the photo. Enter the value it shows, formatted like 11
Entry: 0.2
